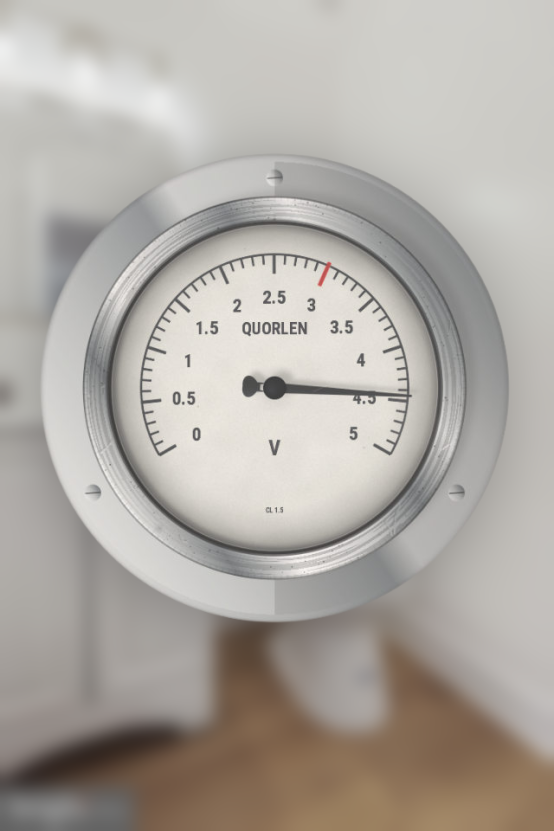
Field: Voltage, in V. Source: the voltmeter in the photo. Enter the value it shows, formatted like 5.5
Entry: 4.45
